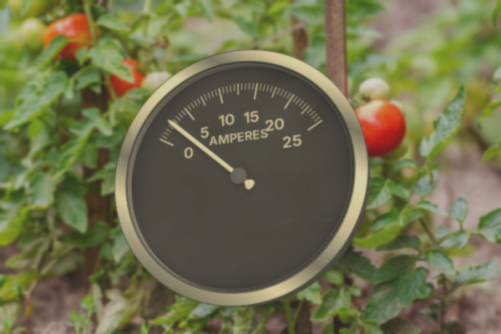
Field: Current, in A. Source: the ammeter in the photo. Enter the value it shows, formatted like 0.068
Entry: 2.5
